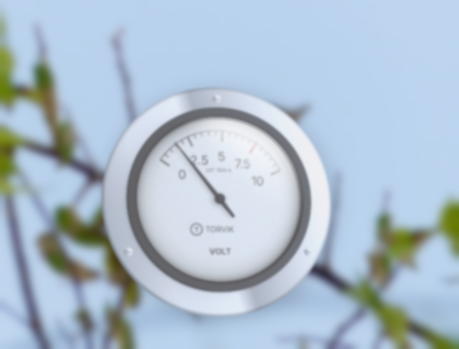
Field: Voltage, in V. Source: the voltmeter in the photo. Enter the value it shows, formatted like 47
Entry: 1.5
